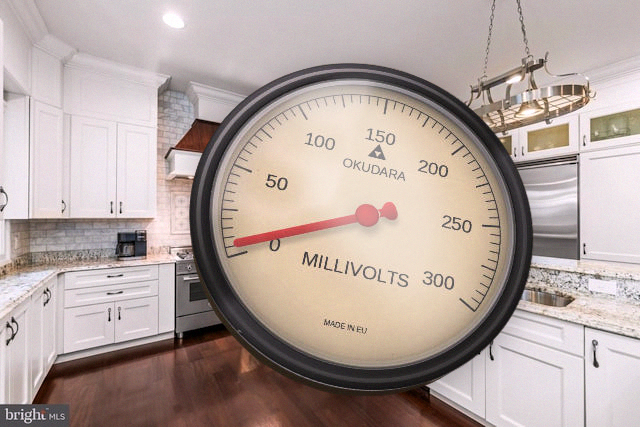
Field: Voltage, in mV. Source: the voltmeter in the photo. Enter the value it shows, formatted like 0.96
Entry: 5
